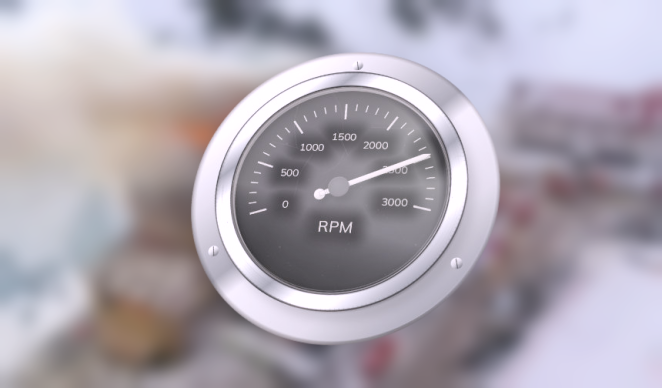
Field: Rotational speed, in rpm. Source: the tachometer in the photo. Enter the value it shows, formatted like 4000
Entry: 2500
